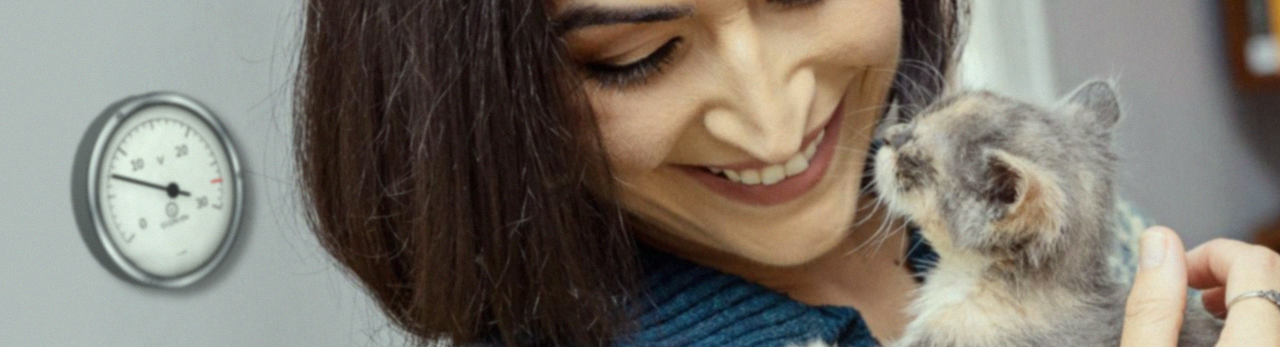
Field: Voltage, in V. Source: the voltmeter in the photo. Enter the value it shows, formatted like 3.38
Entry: 7
